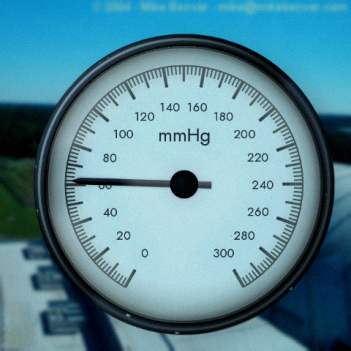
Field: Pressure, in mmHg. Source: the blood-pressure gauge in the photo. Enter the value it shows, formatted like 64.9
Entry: 62
